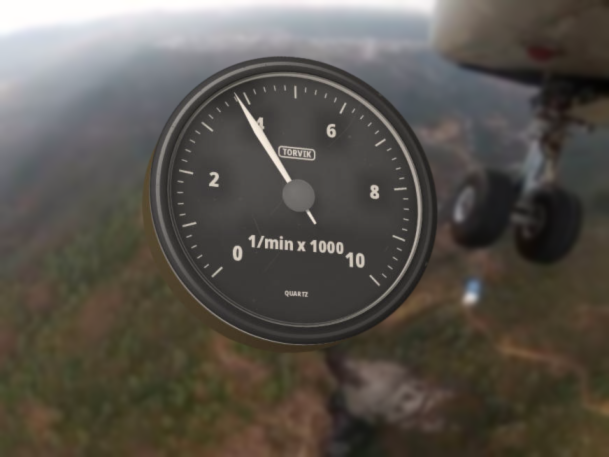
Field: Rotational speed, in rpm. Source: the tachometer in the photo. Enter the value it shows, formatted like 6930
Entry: 3800
